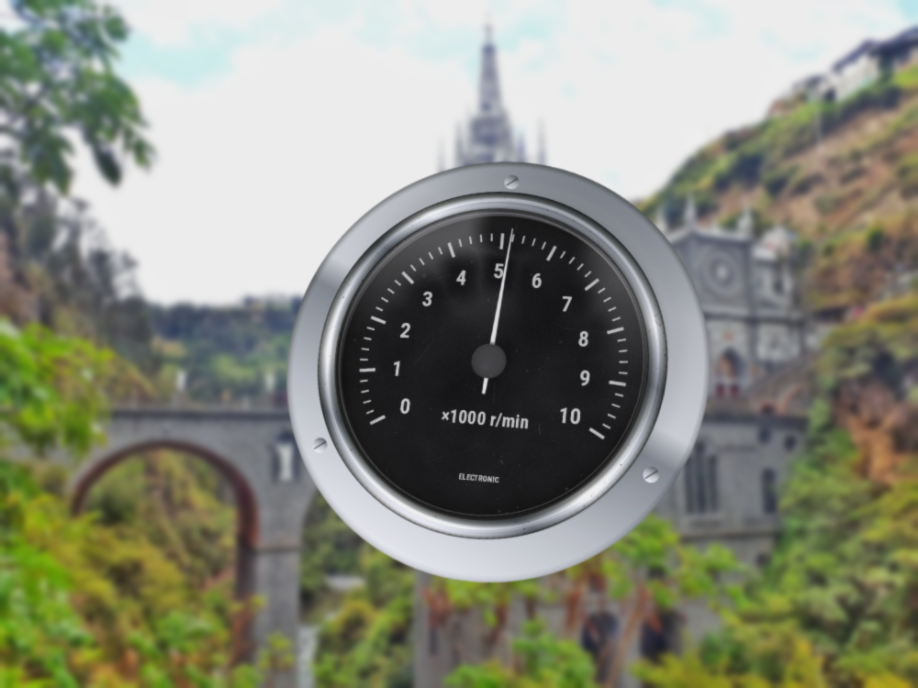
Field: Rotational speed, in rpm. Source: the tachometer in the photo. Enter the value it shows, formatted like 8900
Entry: 5200
